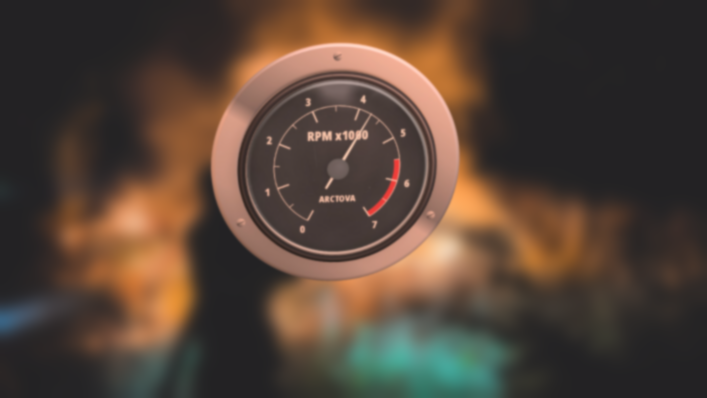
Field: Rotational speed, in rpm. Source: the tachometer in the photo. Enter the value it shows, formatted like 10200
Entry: 4250
